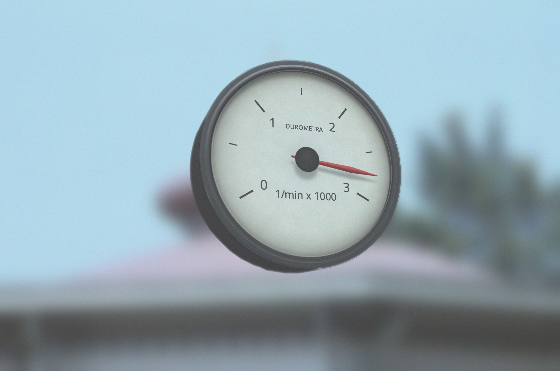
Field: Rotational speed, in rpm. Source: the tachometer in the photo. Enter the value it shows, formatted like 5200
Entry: 2750
